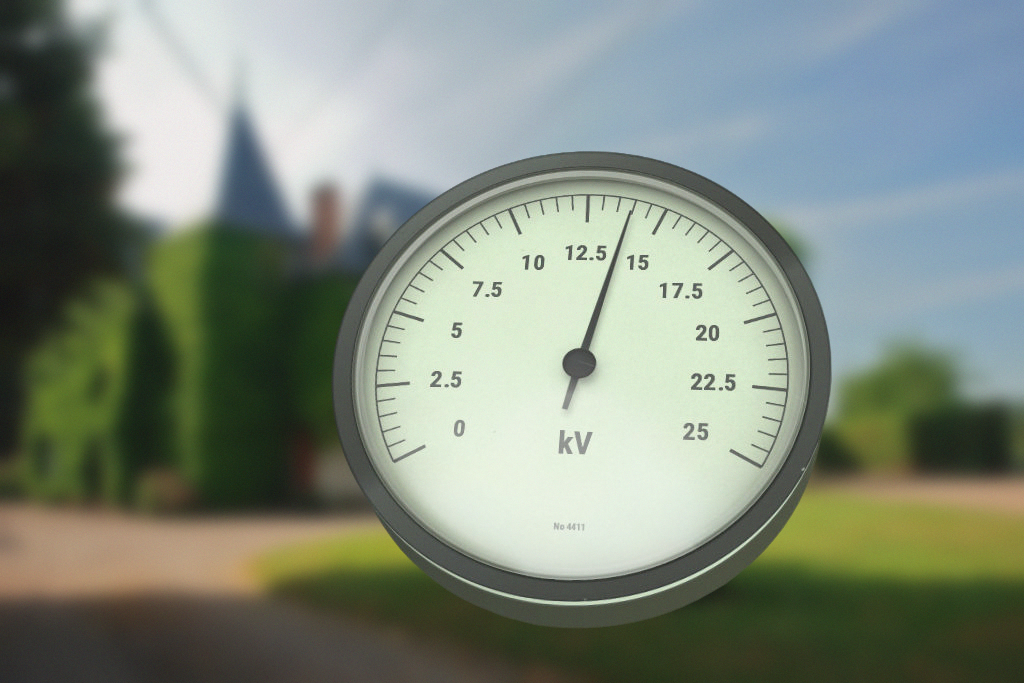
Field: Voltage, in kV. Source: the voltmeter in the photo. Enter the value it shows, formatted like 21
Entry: 14
